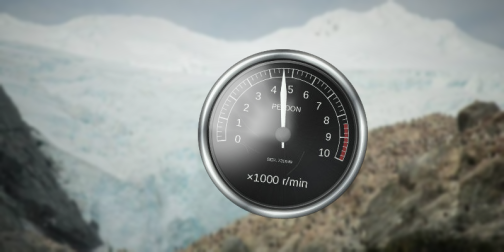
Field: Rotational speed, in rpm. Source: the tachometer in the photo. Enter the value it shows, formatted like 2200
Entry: 4600
